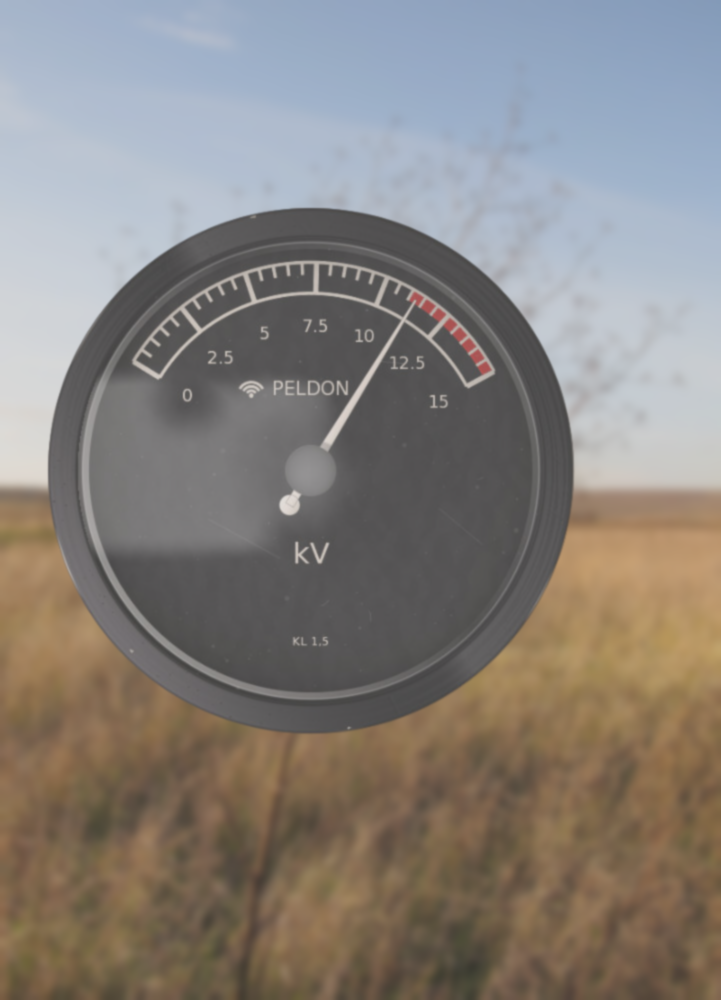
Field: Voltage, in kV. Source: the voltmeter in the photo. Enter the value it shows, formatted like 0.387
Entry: 11.25
